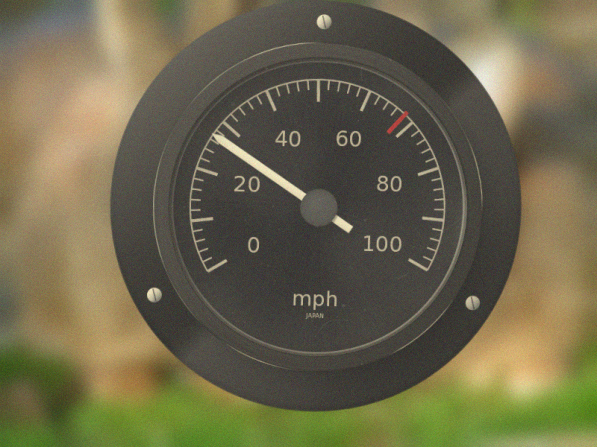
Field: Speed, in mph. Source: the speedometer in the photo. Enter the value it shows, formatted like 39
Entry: 27
